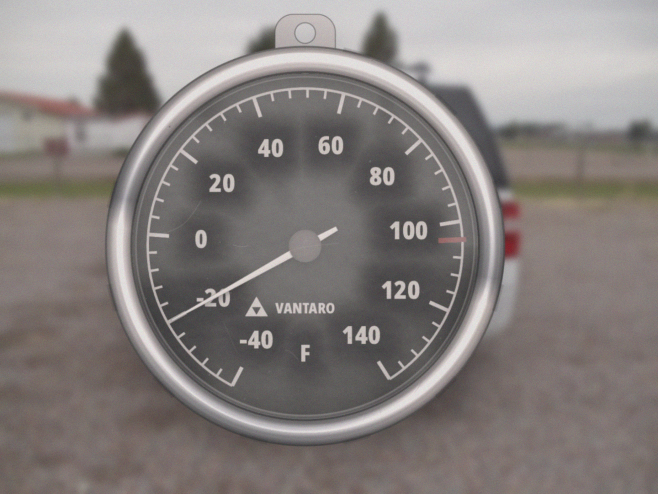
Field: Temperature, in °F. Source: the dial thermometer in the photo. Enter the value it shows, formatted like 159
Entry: -20
